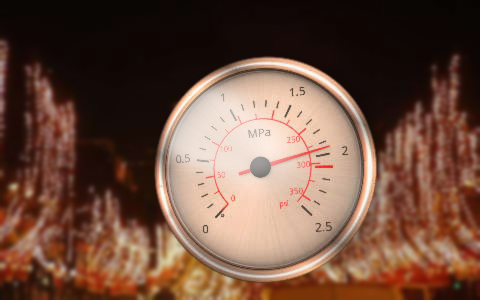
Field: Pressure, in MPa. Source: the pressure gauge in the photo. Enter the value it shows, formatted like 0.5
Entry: 1.95
